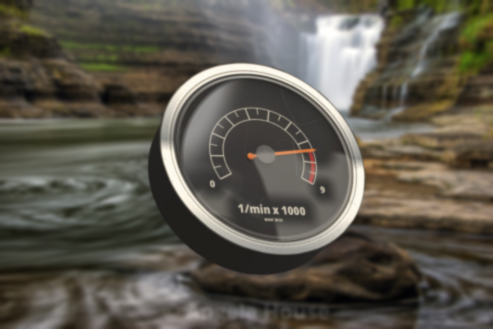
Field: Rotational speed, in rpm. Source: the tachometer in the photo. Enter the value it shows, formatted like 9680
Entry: 7500
